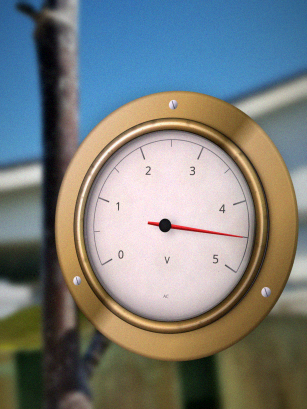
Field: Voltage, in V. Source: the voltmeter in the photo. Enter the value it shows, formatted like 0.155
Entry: 4.5
